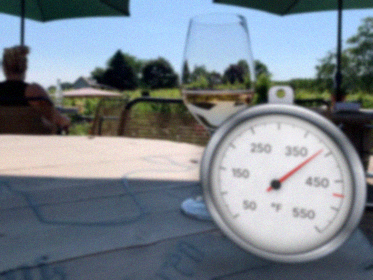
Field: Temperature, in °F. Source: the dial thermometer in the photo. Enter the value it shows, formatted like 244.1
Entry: 387.5
